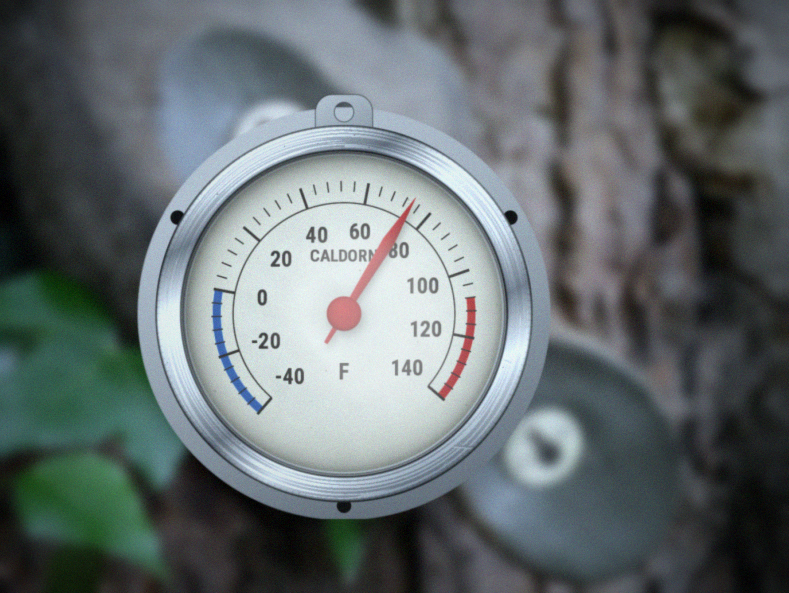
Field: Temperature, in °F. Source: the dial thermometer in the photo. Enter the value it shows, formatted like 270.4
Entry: 74
